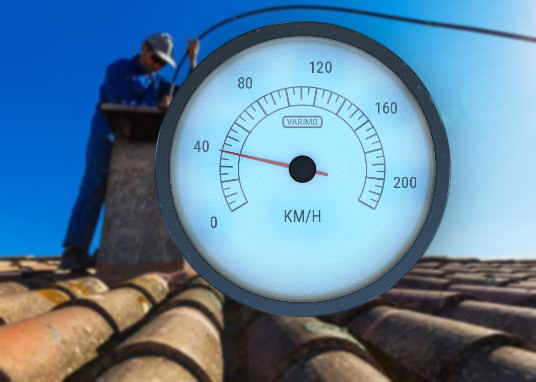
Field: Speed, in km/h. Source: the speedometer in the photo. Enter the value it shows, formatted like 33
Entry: 40
